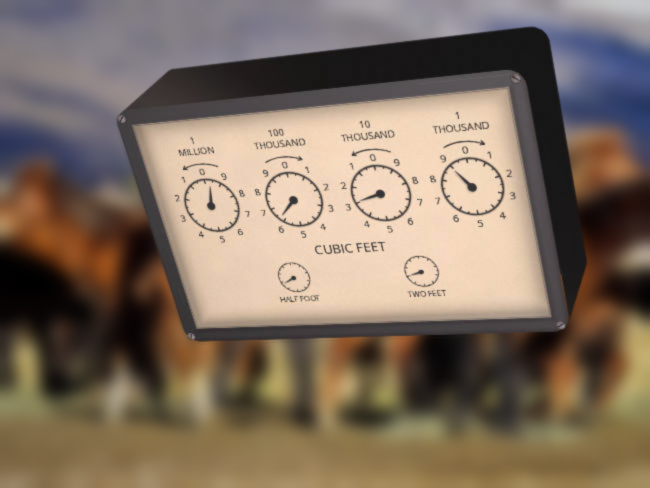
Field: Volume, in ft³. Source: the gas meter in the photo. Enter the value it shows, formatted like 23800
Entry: 962900
